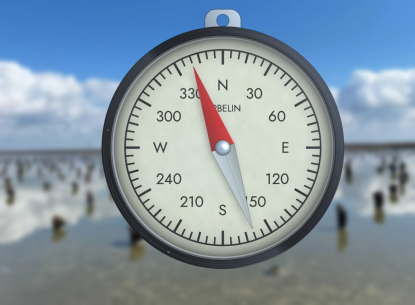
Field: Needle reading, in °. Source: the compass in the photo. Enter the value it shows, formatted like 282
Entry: 340
